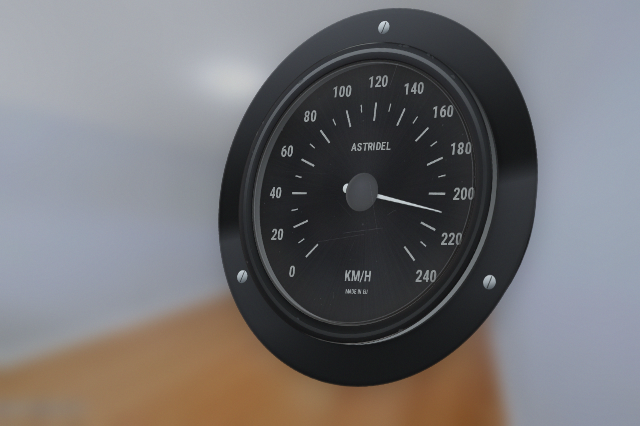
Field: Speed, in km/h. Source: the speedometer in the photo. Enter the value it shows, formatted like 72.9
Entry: 210
